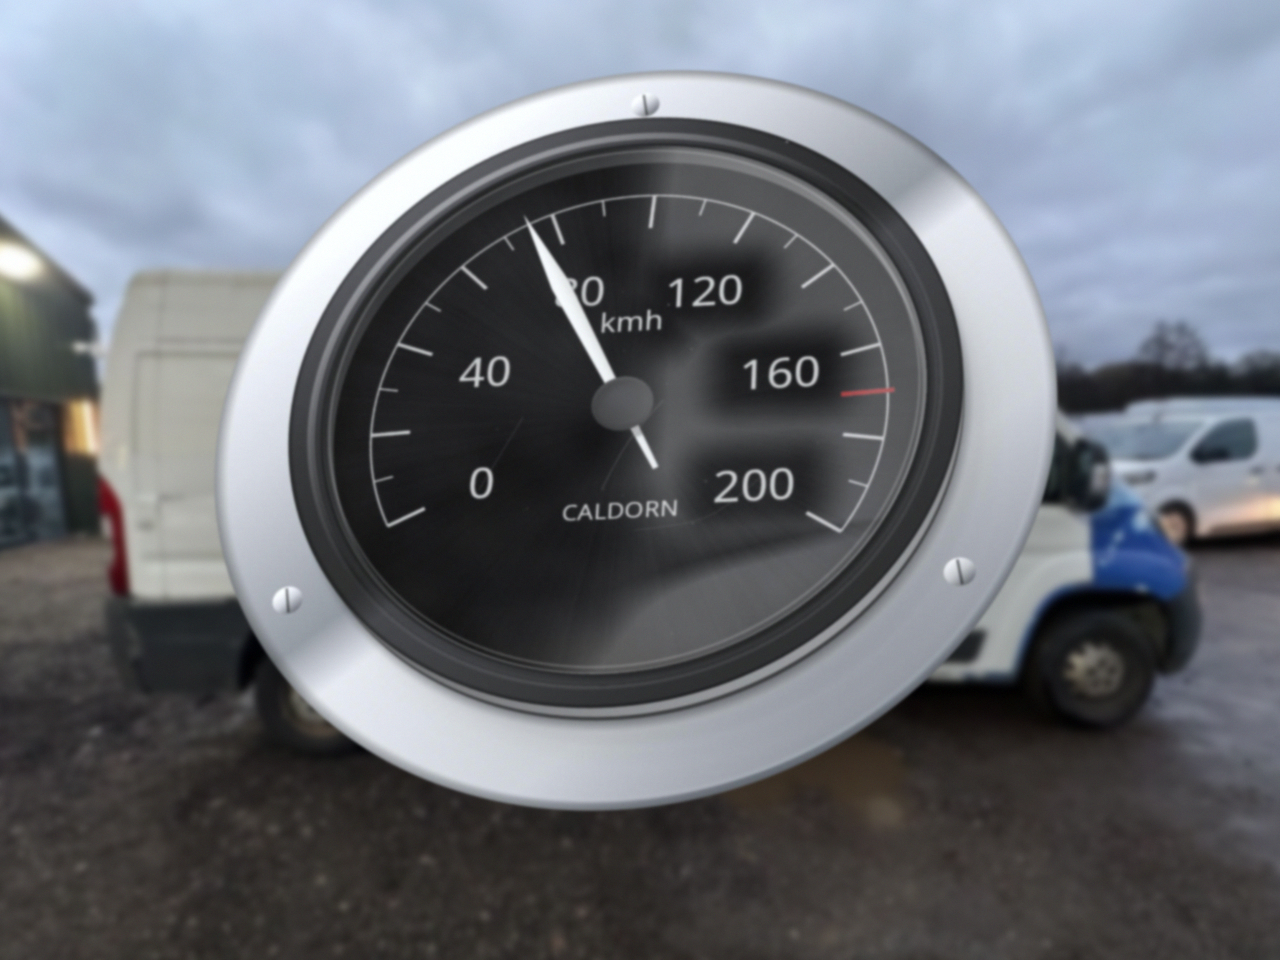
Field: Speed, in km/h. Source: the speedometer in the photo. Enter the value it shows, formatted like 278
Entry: 75
